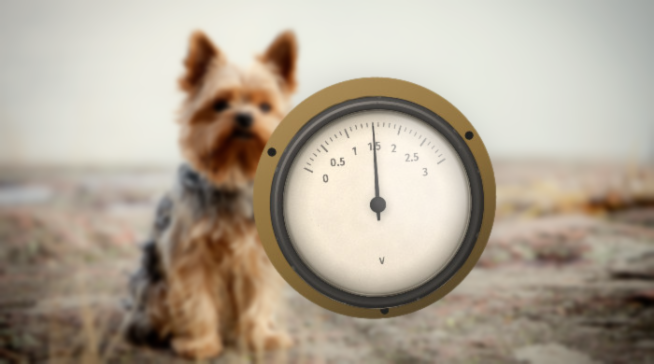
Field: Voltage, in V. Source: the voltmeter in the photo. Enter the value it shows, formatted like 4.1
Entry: 1.5
